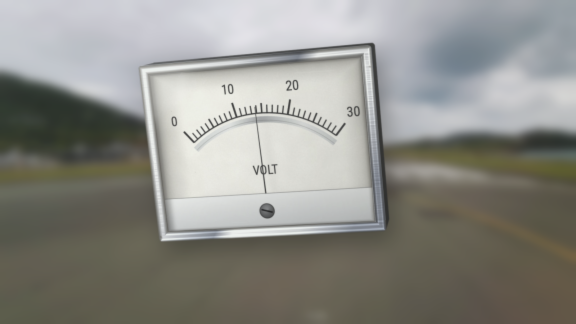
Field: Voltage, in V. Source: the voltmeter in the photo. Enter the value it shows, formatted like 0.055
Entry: 14
